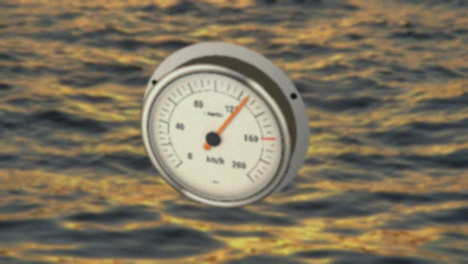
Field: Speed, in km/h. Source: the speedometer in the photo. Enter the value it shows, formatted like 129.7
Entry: 125
